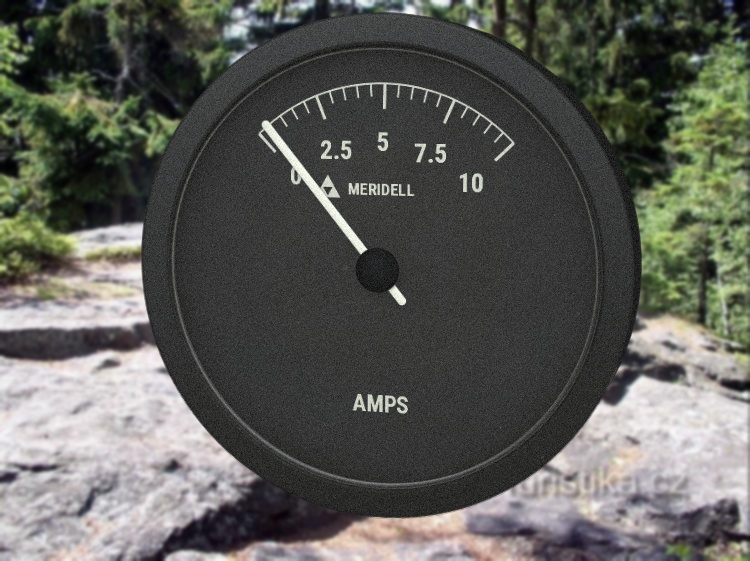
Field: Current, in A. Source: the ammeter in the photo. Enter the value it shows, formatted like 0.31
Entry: 0.5
